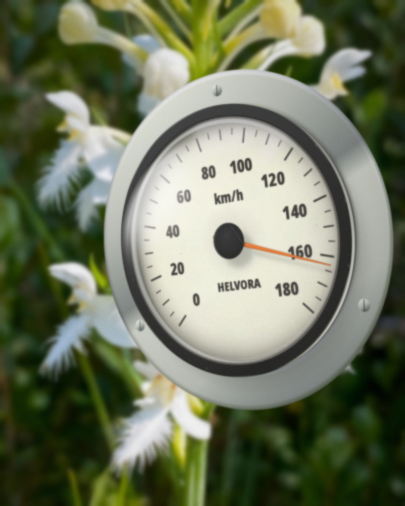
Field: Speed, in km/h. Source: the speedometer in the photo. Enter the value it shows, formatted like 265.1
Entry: 162.5
